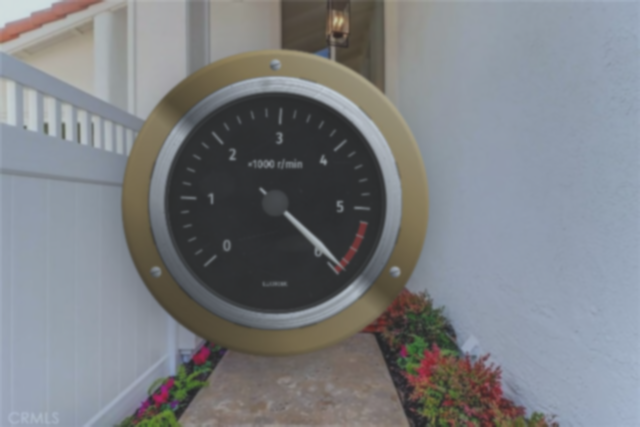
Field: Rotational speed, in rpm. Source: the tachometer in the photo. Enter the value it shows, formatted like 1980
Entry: 5900
